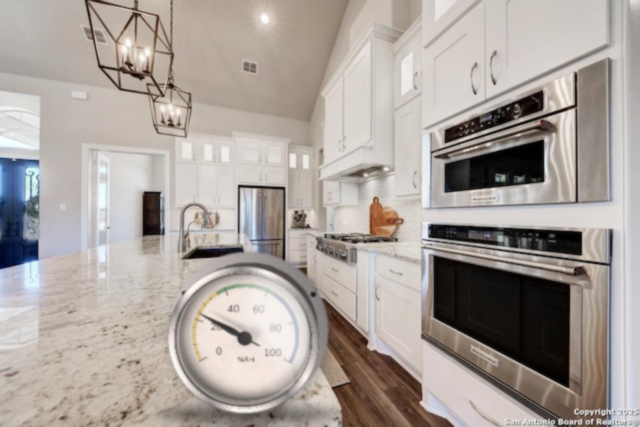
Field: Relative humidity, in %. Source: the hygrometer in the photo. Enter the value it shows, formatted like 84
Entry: 24
